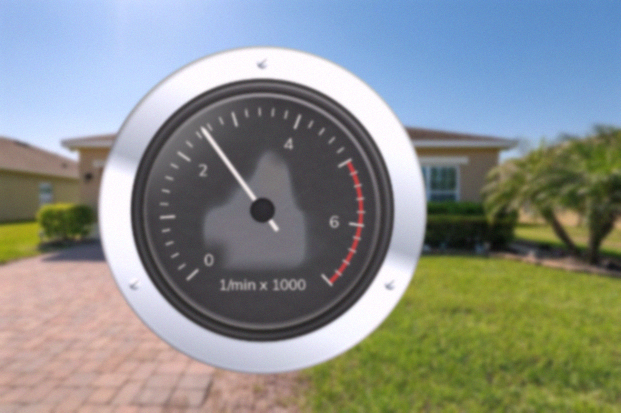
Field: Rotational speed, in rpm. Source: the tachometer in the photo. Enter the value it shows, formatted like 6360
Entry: 2500
